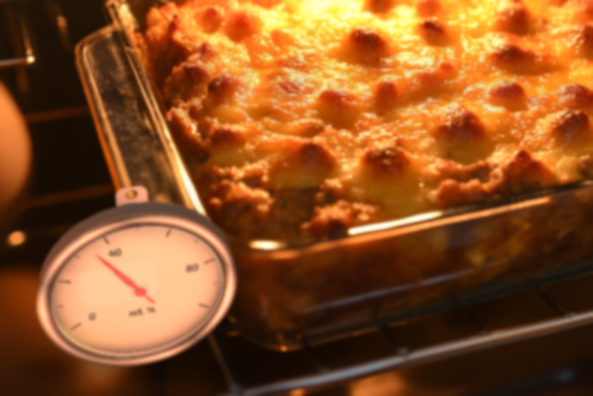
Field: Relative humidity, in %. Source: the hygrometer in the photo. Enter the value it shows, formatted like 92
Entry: 35
